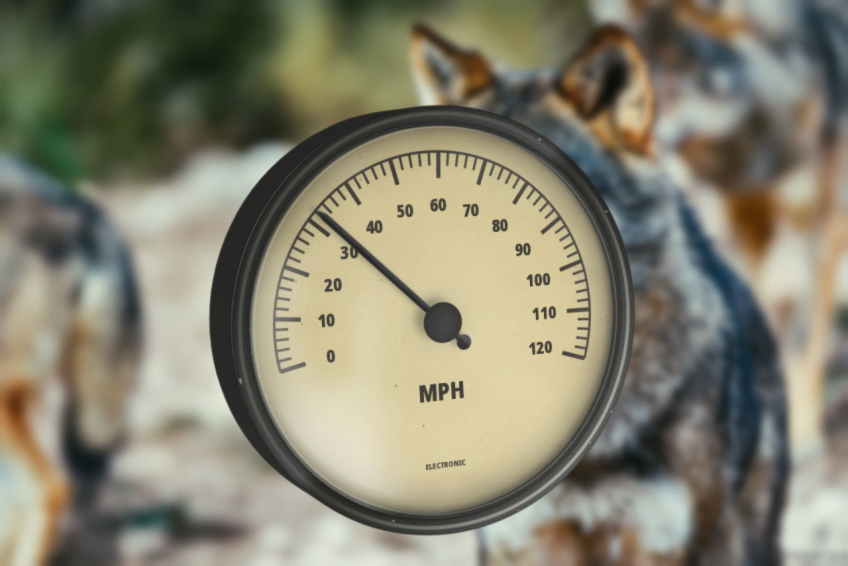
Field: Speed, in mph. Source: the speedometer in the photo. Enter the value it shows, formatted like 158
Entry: 32
